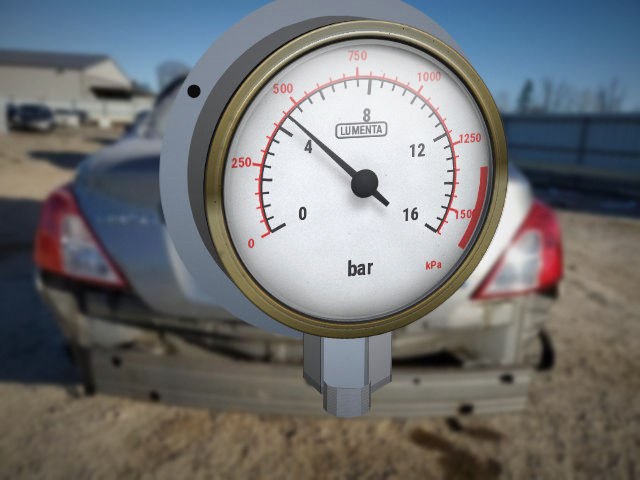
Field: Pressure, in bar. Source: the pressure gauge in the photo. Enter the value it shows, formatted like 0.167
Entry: 4.5
